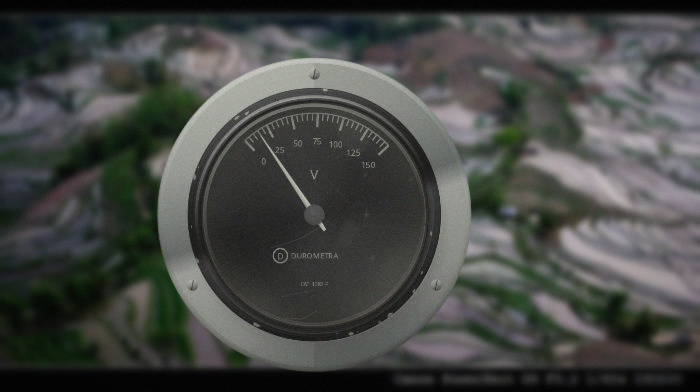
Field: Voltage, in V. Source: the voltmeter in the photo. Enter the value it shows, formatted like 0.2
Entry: 15
